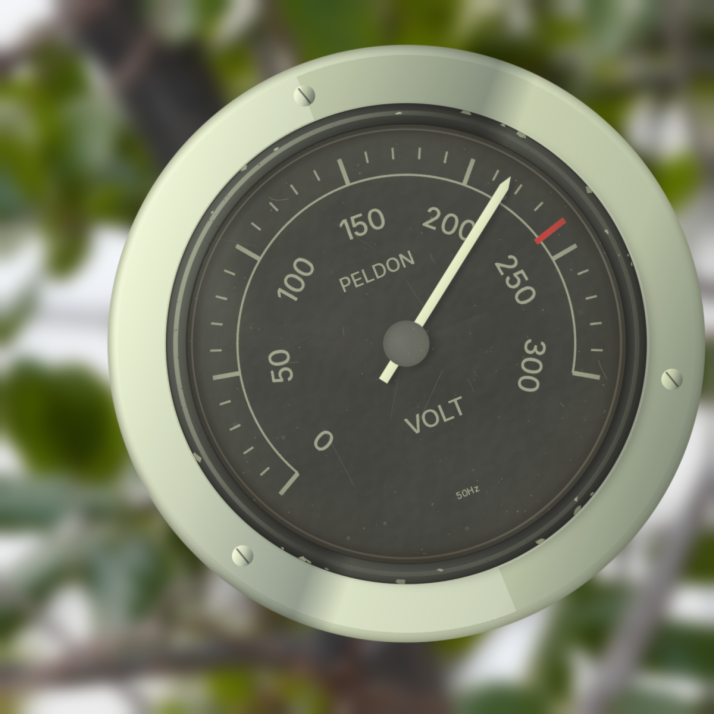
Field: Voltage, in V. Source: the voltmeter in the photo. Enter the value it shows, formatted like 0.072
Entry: 215
